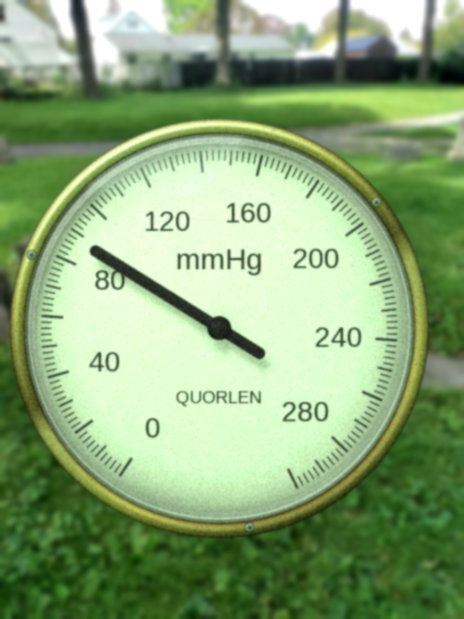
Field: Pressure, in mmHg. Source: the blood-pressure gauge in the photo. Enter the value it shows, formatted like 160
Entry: 88
